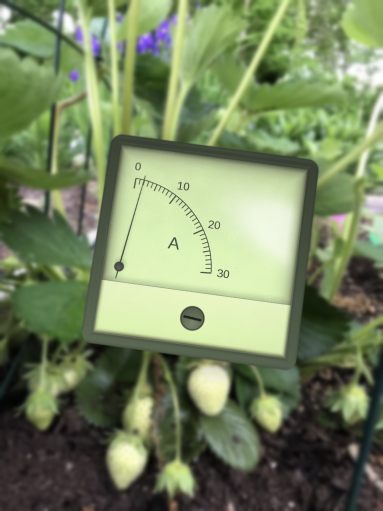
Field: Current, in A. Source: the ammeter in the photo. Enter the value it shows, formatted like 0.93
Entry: 2
